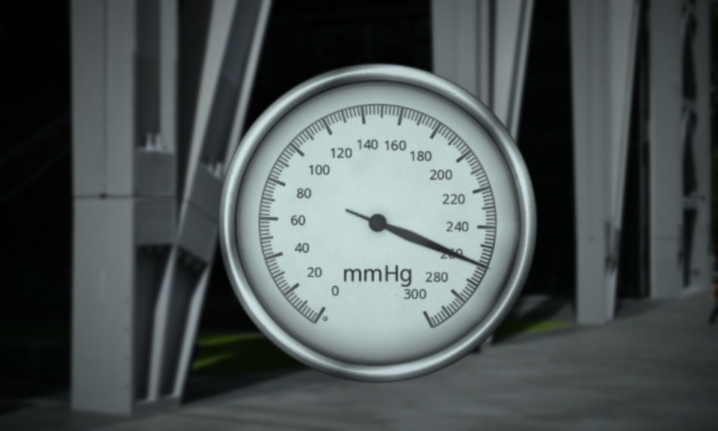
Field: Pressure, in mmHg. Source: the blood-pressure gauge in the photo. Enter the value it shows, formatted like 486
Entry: 260
